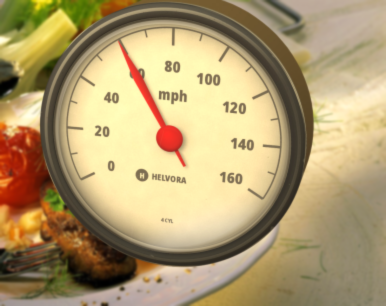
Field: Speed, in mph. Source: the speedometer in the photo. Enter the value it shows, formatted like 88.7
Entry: 60
